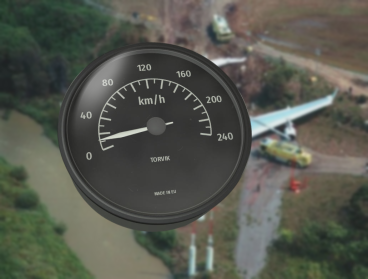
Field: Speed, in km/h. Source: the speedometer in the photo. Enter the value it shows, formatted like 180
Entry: 10
